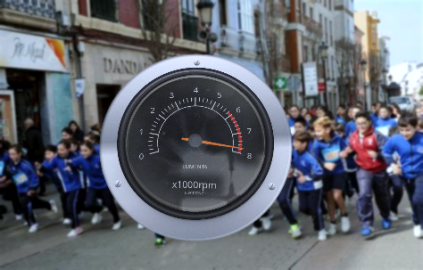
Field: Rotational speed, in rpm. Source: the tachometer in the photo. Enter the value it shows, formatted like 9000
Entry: 7800
